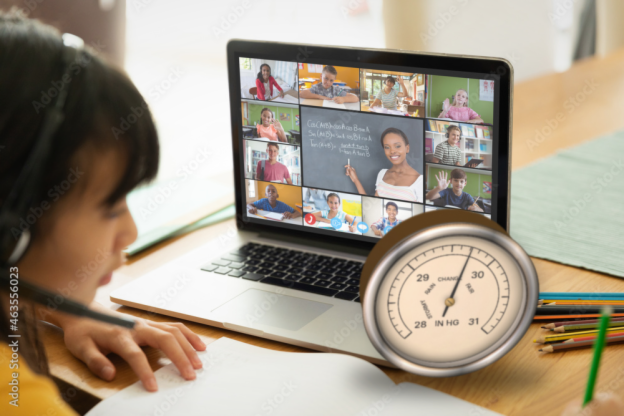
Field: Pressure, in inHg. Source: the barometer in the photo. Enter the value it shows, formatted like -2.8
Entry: 29.7
